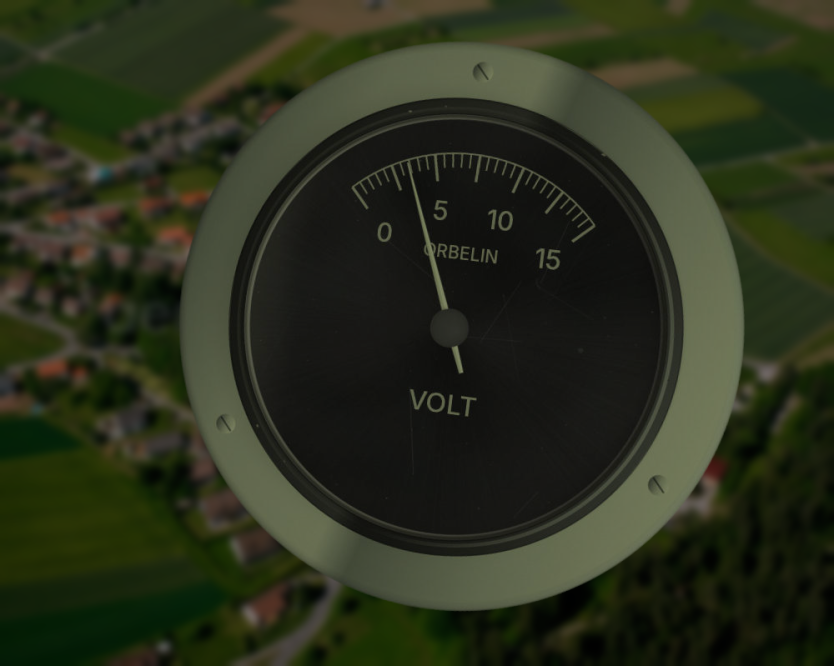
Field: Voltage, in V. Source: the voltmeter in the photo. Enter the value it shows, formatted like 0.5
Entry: 3.5
